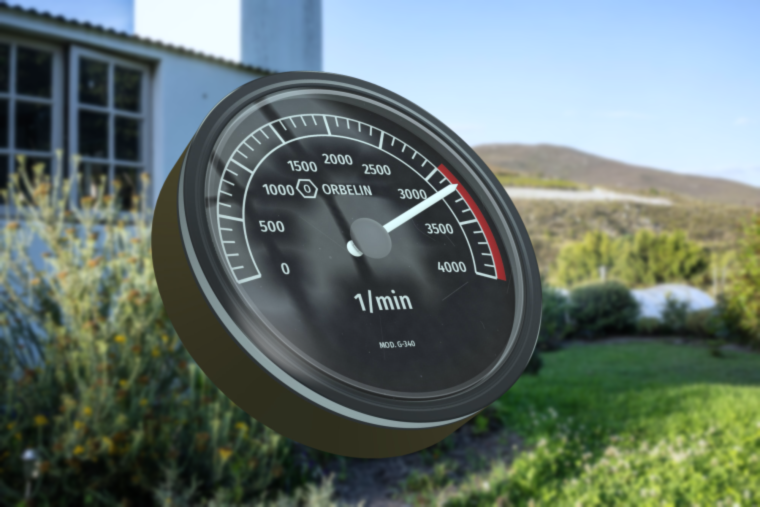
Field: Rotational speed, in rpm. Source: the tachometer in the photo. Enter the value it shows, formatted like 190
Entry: 3200
